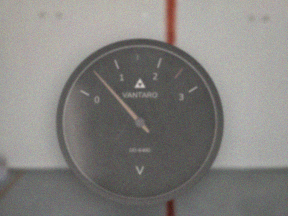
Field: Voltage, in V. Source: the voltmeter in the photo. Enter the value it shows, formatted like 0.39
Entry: 0.5
